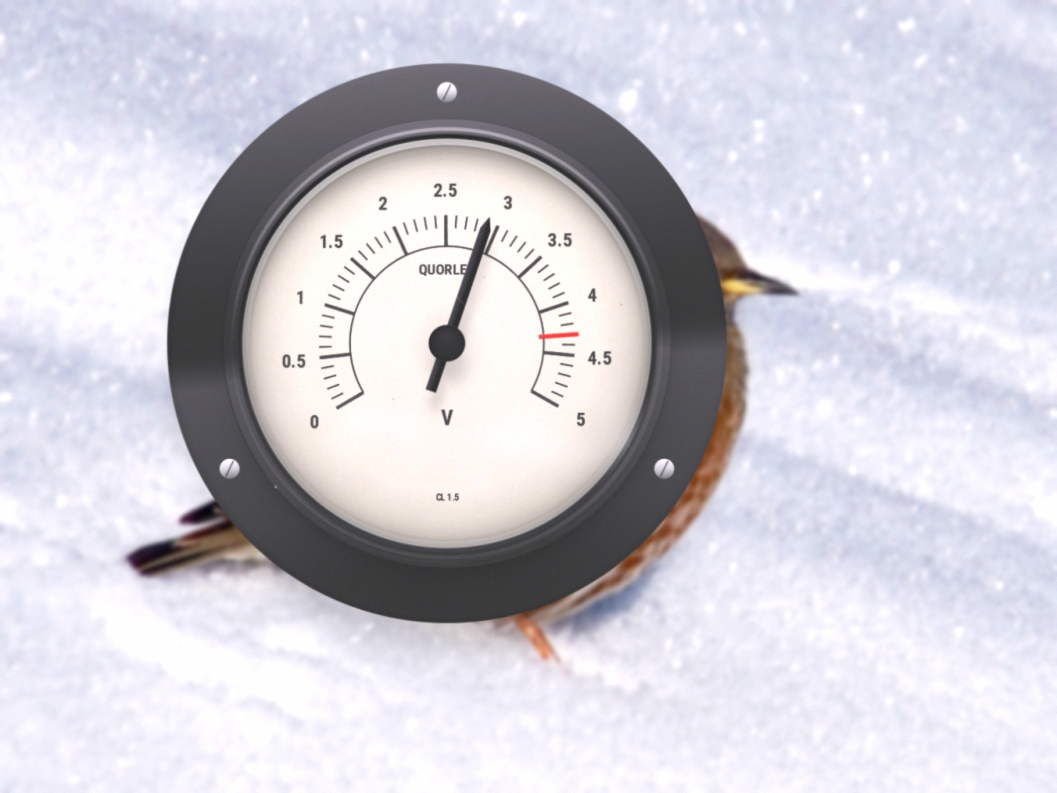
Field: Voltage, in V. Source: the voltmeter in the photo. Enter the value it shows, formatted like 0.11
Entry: 2.9
